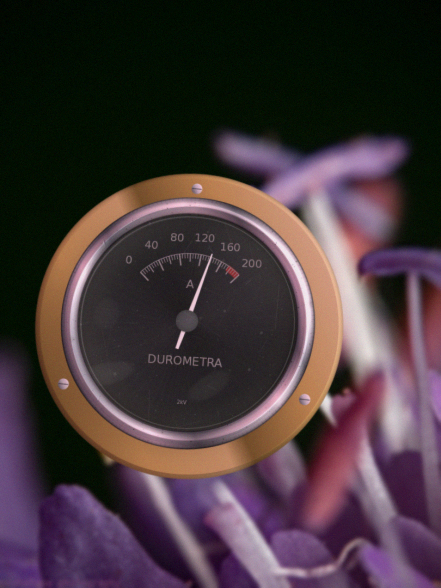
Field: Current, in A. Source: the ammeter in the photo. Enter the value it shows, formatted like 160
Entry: 140
